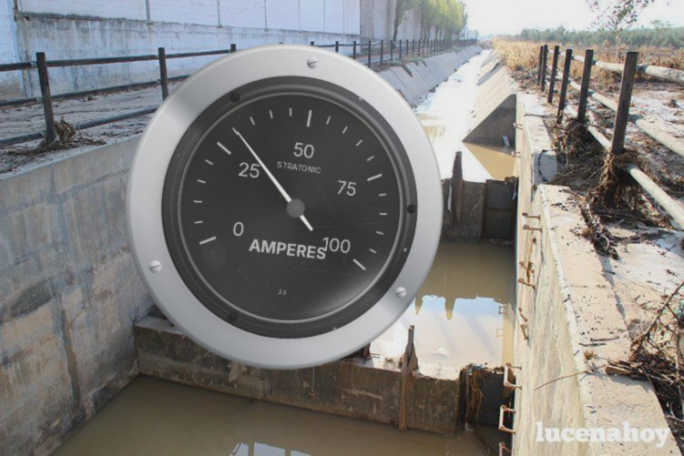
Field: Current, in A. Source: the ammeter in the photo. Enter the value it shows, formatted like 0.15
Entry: 30
